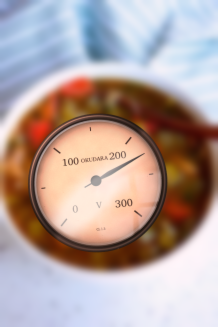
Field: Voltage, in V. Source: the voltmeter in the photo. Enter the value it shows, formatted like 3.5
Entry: 225
